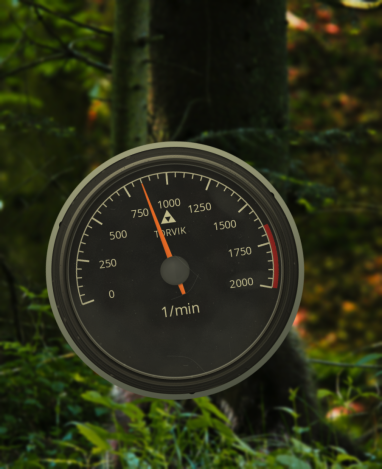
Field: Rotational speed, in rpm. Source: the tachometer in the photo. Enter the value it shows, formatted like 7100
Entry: 850
